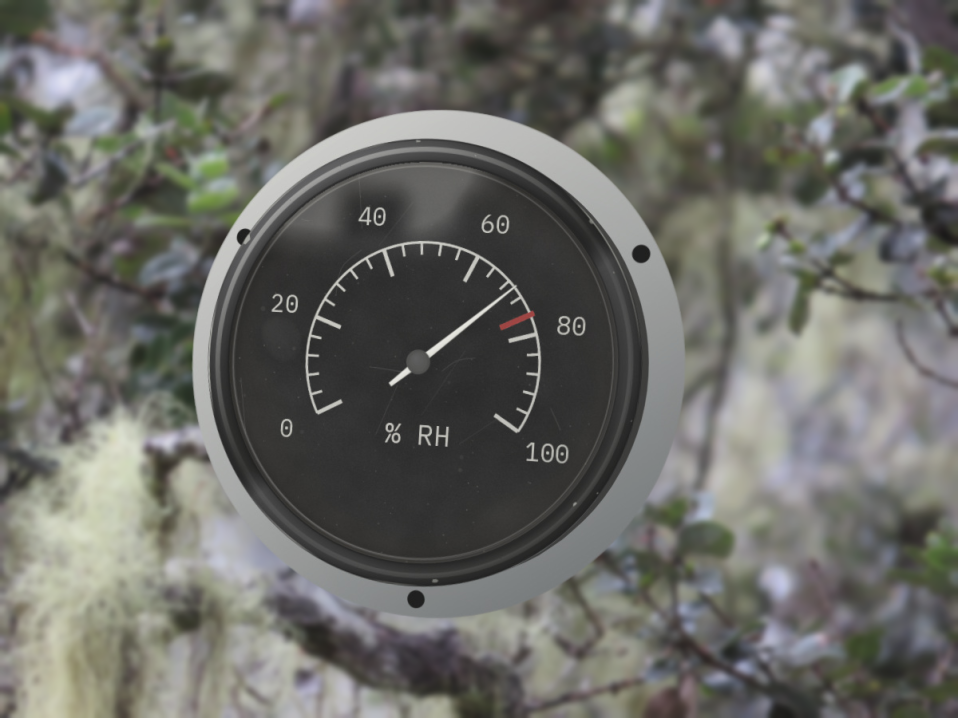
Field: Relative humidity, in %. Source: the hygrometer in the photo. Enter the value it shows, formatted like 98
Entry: 70
